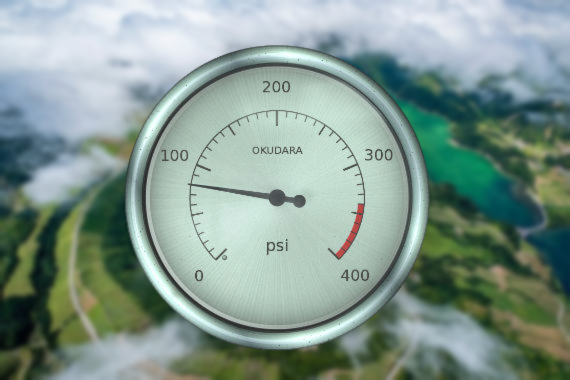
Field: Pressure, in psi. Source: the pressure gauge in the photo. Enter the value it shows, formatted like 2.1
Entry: 80
